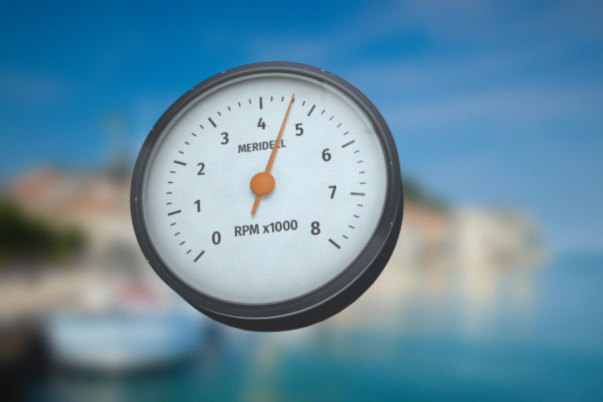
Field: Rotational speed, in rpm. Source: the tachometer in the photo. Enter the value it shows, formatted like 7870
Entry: 4600
